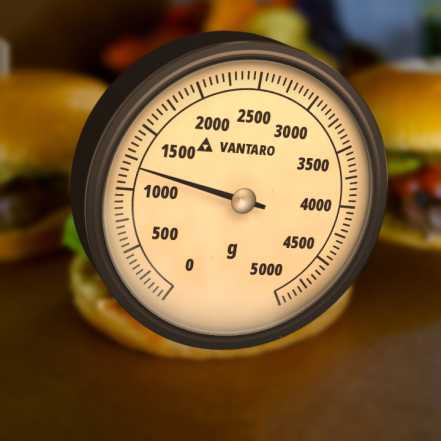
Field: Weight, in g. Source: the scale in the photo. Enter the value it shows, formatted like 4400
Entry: 1200
